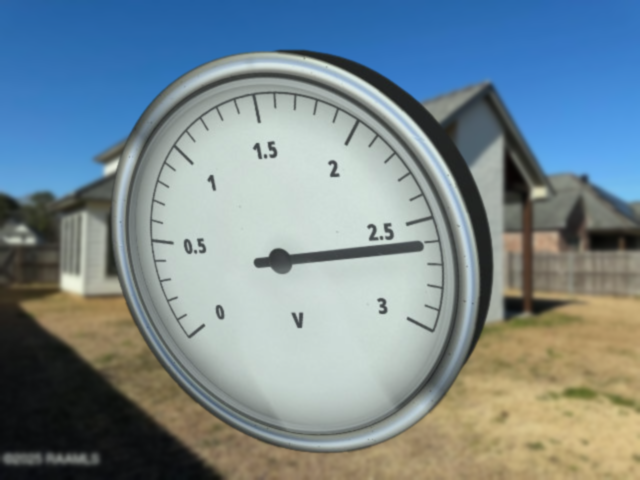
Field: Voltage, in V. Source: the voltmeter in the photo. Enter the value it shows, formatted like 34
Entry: 2.6
